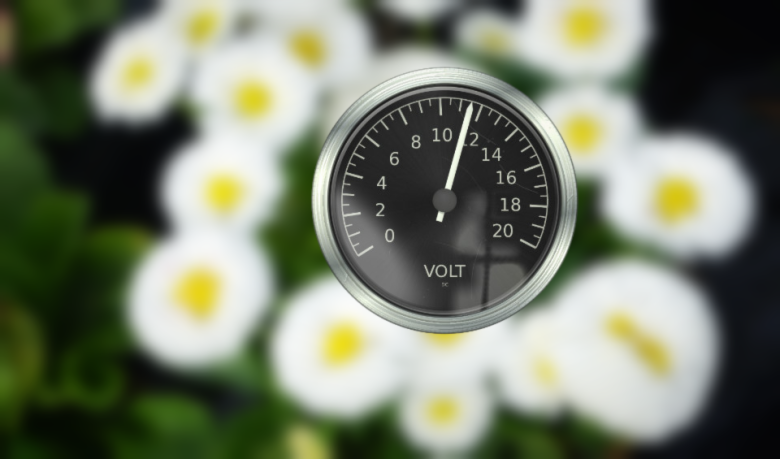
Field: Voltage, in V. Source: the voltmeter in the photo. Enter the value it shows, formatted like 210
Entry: 11.5
